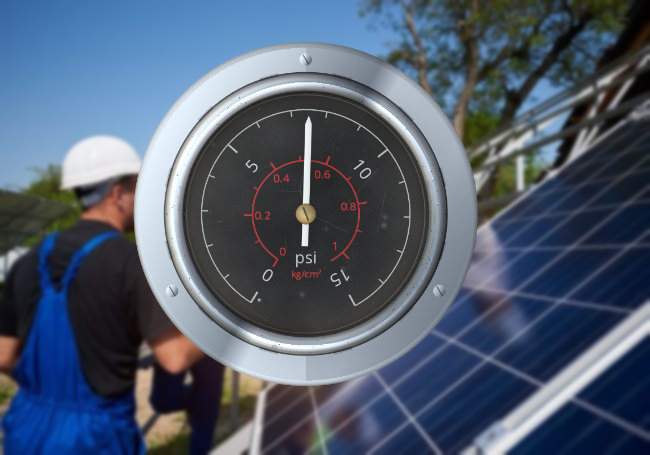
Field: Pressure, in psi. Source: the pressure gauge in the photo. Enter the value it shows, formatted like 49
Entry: 7.5
